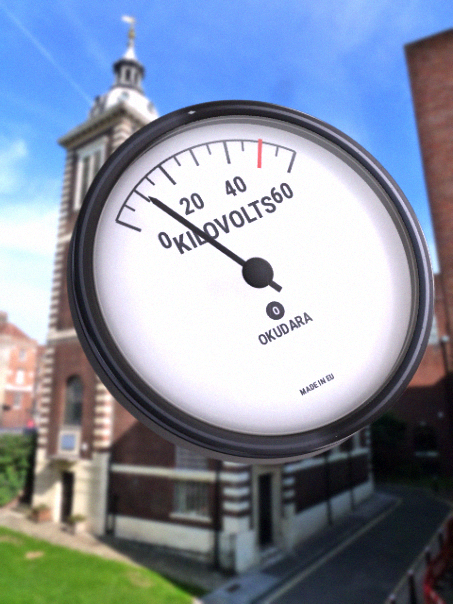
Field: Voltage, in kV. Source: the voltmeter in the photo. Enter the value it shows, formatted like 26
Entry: 10
